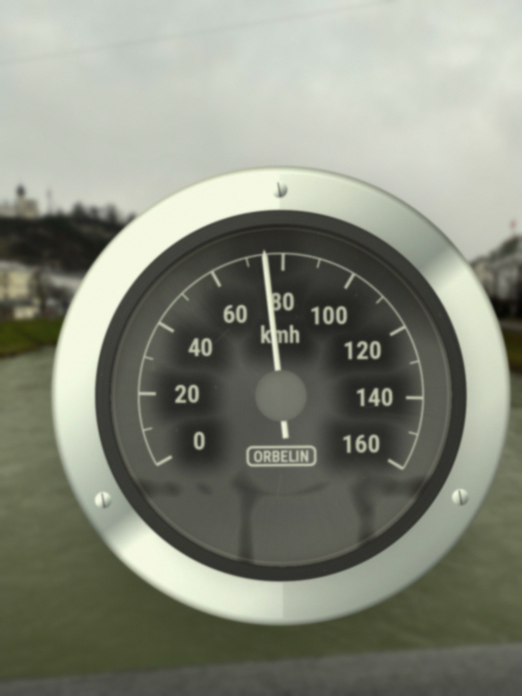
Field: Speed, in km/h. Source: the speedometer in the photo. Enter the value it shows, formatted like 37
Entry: 75
